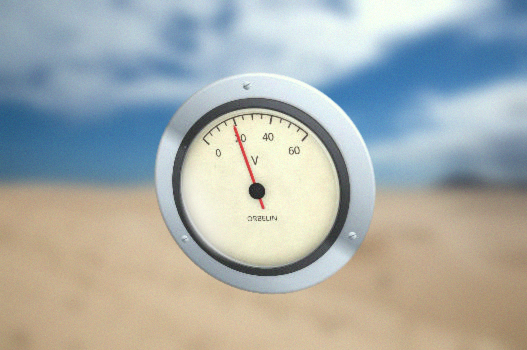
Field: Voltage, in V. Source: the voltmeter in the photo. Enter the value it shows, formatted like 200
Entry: 20
